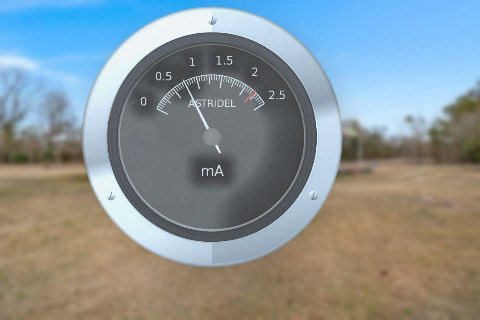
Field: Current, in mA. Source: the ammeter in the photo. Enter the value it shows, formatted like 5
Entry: 0.75
